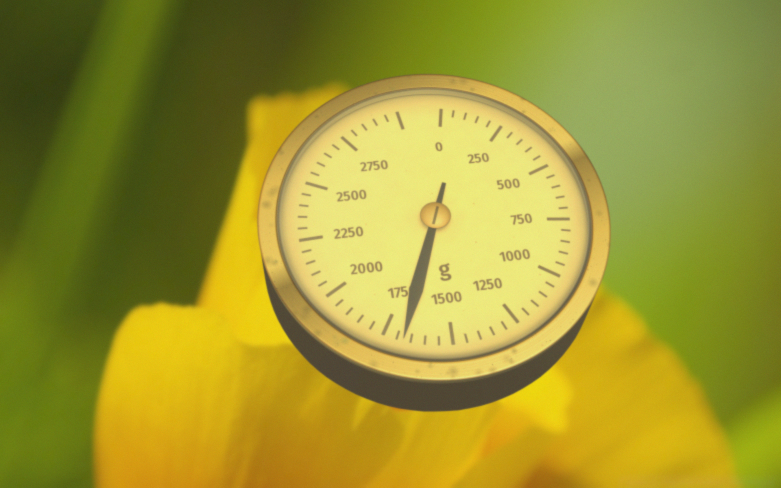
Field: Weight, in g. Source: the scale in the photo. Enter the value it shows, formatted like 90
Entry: 1675
